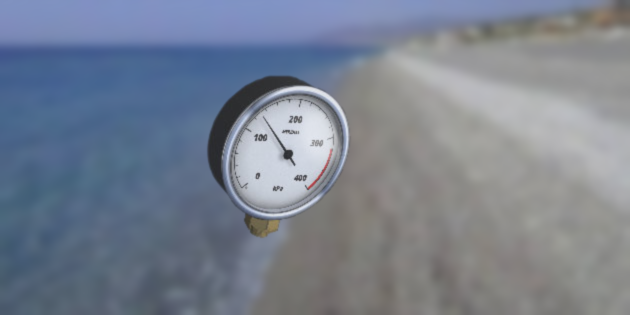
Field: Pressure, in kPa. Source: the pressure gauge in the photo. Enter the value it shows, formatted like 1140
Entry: 130
